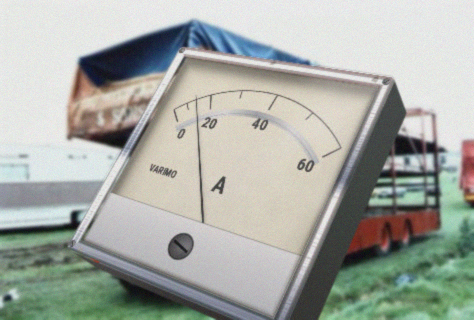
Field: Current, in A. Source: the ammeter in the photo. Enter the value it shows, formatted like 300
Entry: 15
